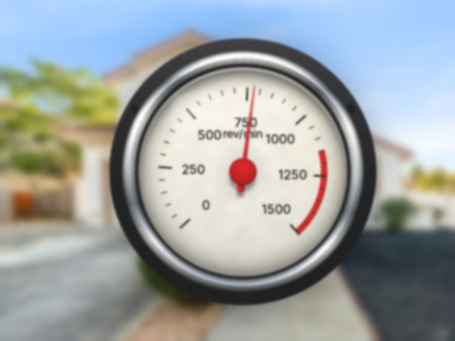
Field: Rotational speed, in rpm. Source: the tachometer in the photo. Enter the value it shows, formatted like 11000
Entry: 775
